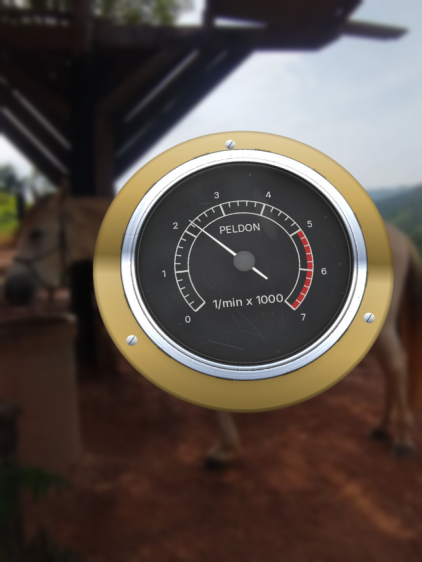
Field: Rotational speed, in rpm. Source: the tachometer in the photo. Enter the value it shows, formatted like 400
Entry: 2200
